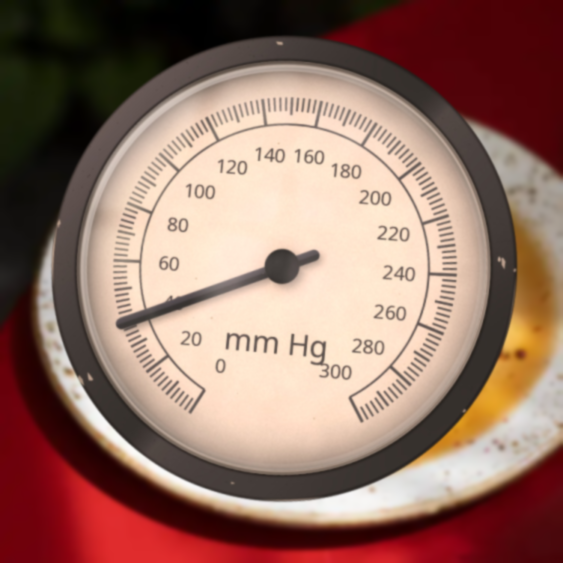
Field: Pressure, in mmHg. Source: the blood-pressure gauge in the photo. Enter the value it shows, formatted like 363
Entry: 38
